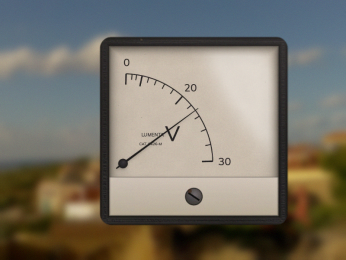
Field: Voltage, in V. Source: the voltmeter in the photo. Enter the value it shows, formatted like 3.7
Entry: 23
